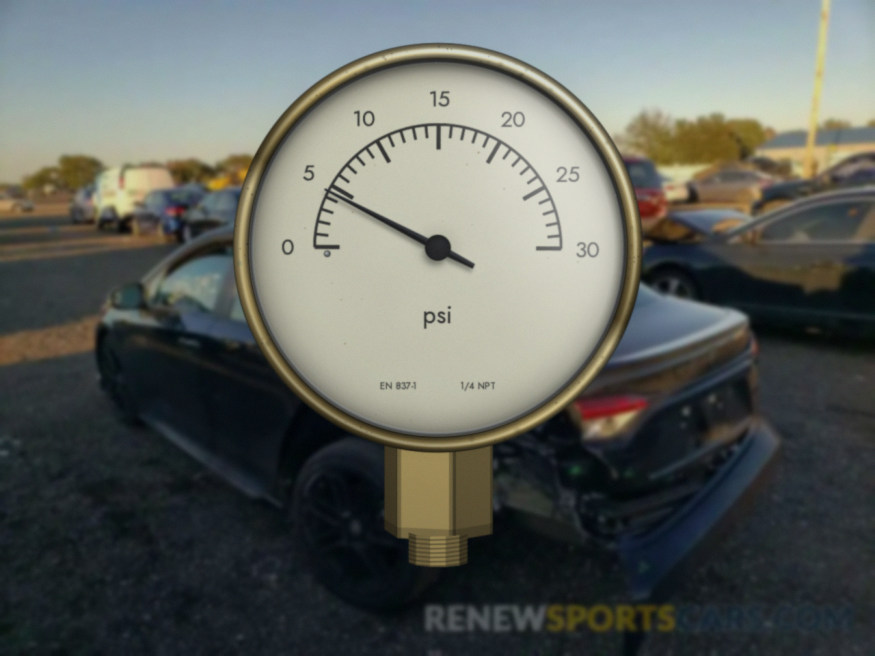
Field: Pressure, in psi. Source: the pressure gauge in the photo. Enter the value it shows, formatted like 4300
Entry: 4.5
